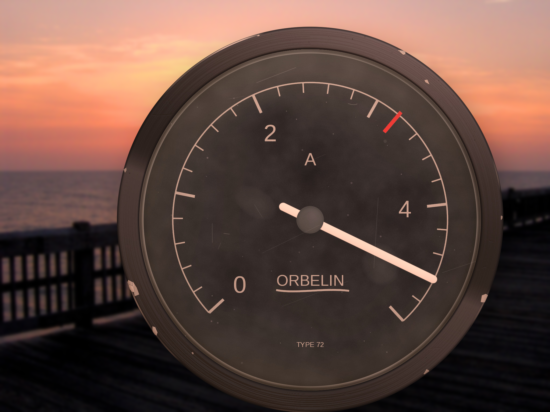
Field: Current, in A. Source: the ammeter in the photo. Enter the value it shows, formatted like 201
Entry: 4.6
